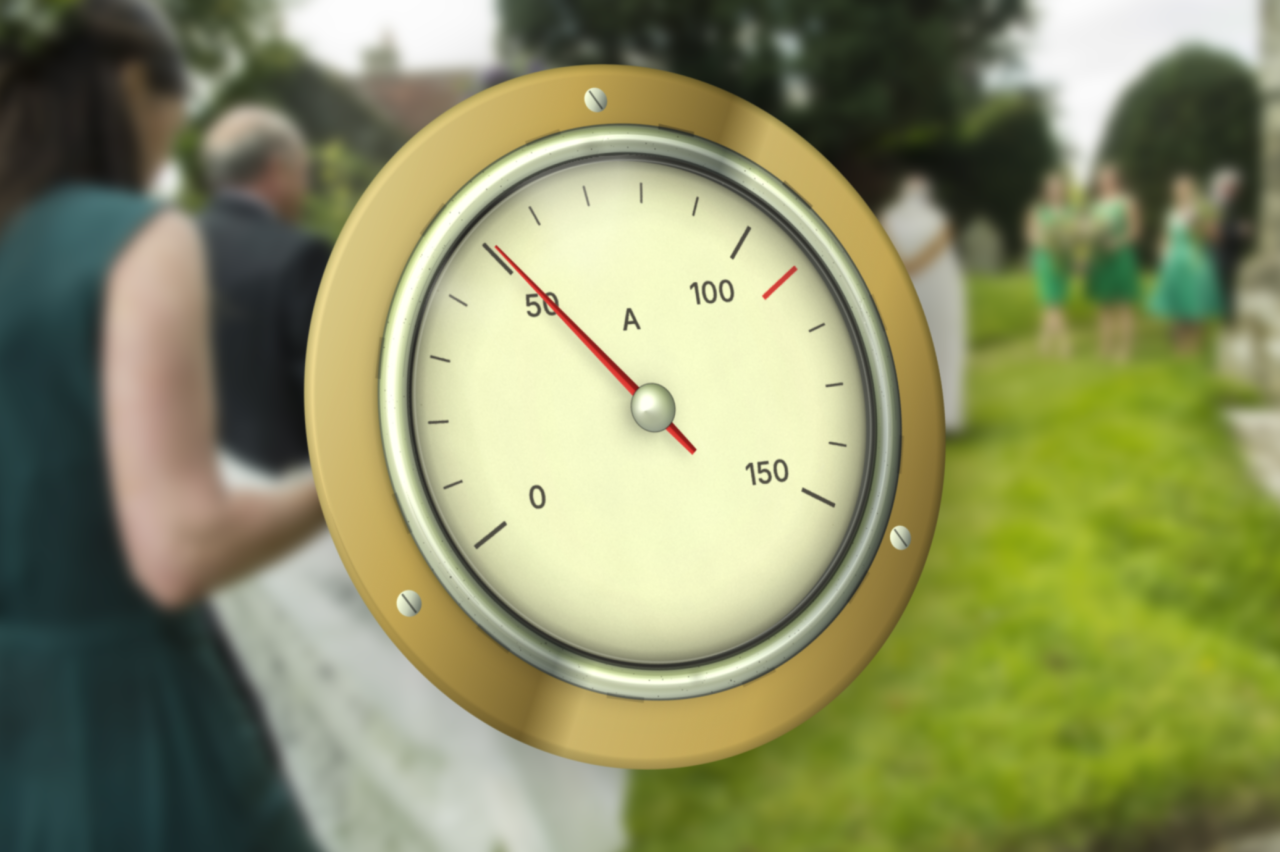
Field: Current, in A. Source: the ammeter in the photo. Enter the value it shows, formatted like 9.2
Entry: 50
